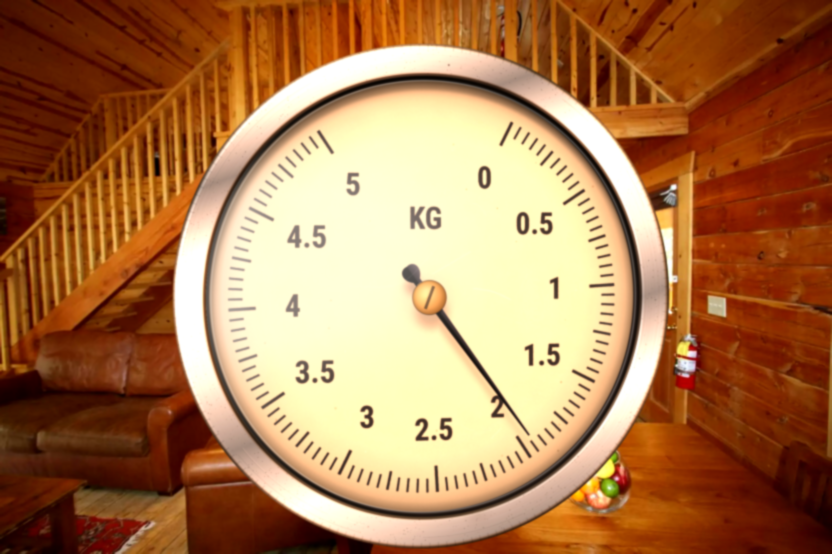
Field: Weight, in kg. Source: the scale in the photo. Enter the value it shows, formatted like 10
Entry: 1.95
